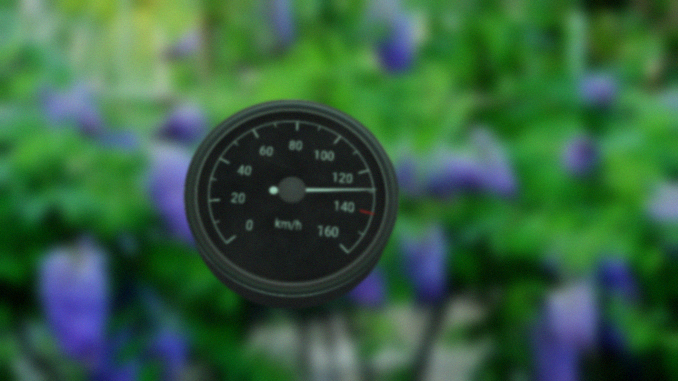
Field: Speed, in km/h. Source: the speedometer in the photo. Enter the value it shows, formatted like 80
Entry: 130
